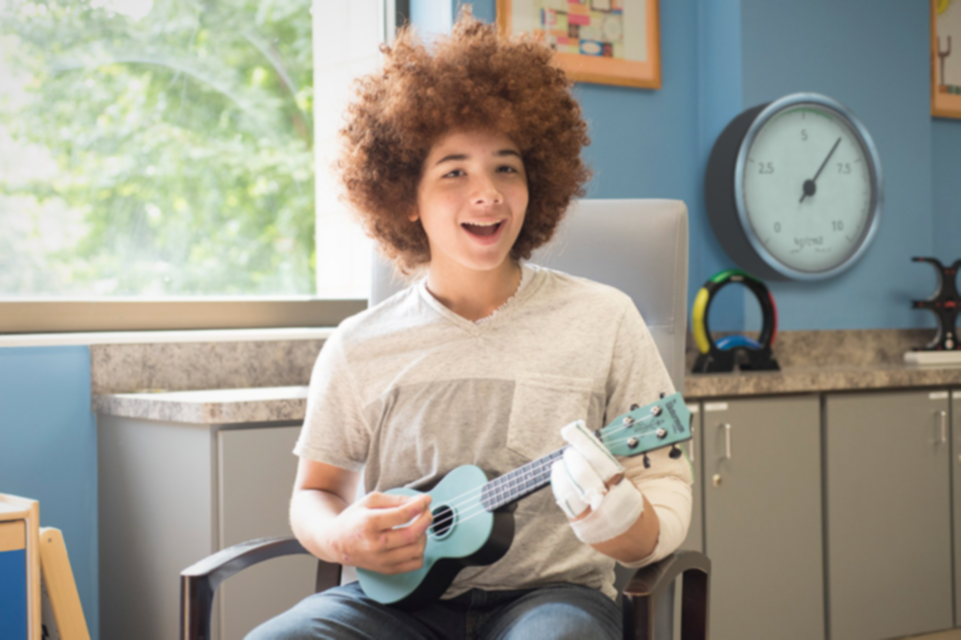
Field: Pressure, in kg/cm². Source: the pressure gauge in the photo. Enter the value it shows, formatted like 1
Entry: 6.5
